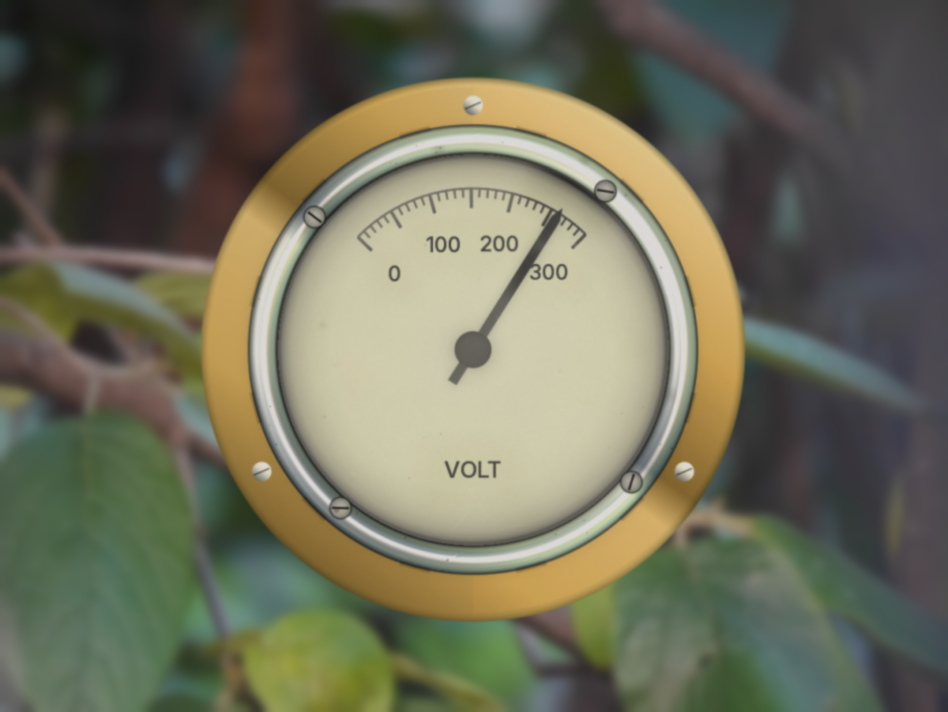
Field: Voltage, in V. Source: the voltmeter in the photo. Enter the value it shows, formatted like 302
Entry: 260
